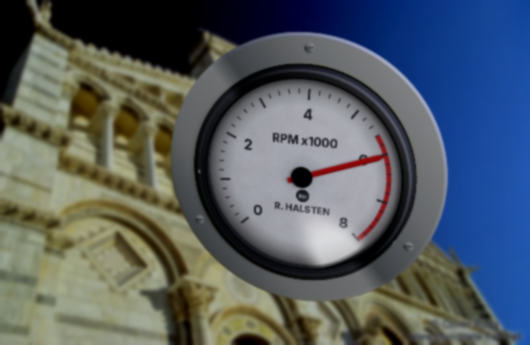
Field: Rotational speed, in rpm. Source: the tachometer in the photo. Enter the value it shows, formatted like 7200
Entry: 6000
